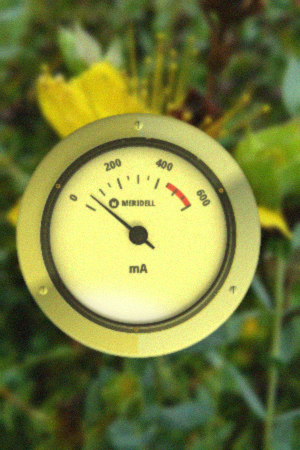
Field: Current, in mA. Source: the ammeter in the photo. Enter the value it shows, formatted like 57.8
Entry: 50
